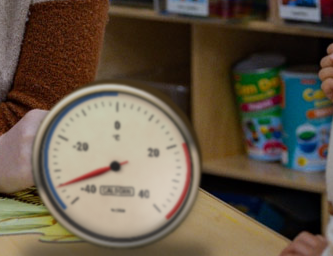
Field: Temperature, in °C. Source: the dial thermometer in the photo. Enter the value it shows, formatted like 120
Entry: -34
